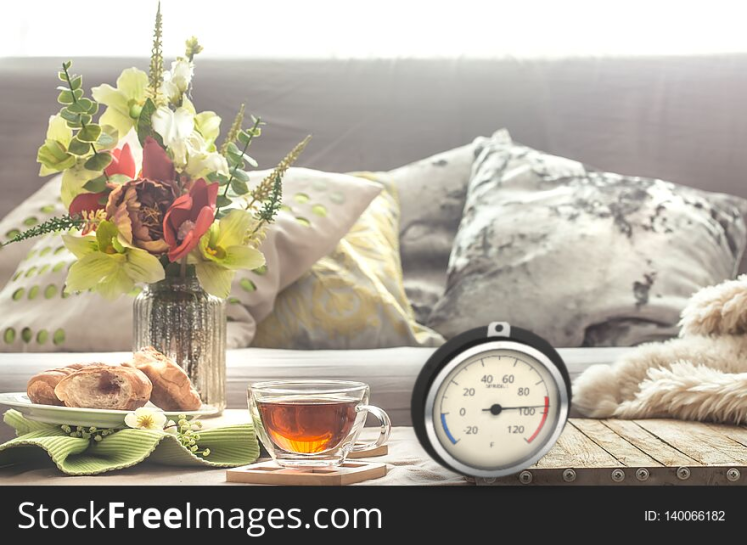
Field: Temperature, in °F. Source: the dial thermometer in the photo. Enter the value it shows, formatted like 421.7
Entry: 95
